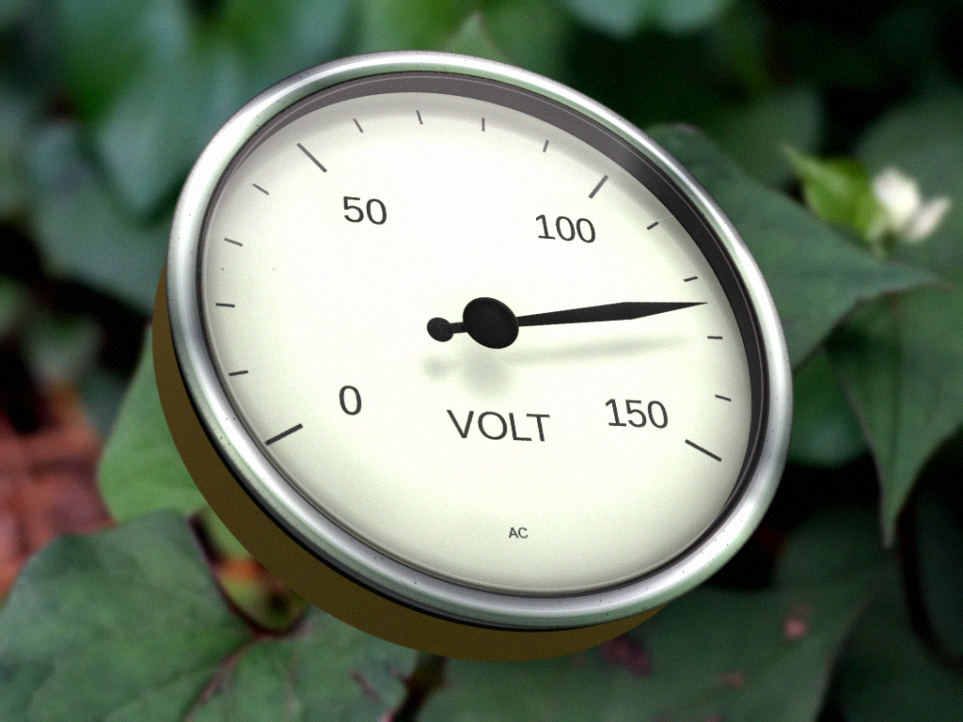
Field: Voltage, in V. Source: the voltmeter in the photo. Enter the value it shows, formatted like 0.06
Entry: 125
